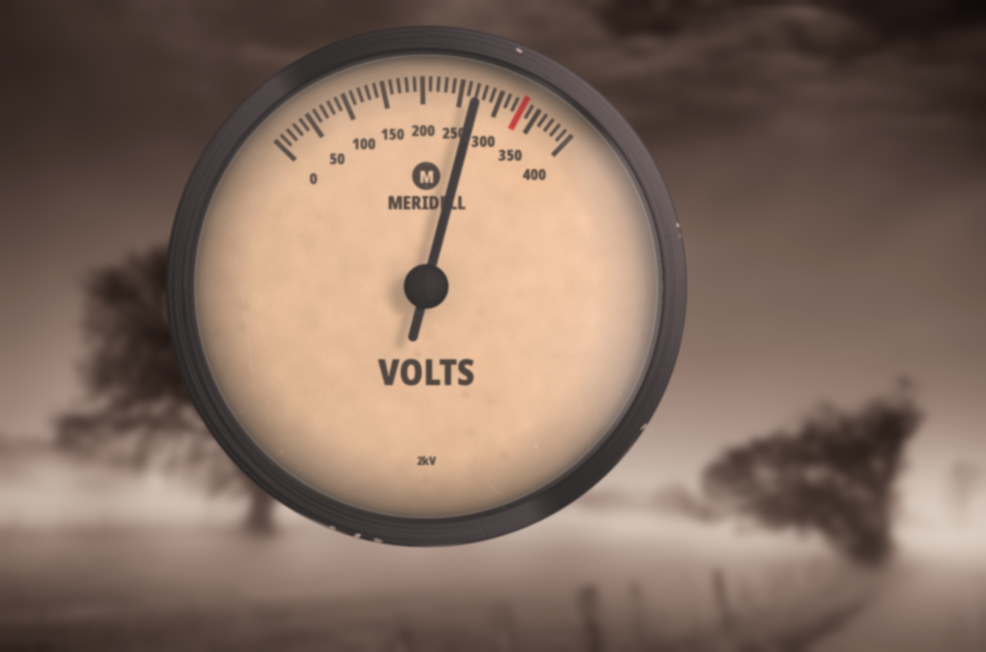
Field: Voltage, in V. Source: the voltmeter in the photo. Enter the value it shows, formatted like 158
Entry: 270
